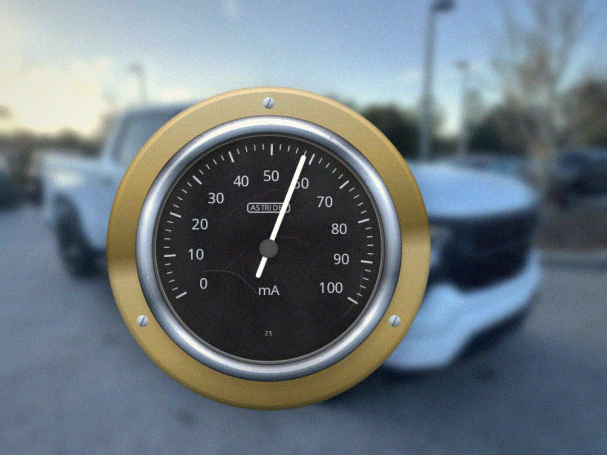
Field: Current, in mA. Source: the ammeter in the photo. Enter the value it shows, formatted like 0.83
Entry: 58
